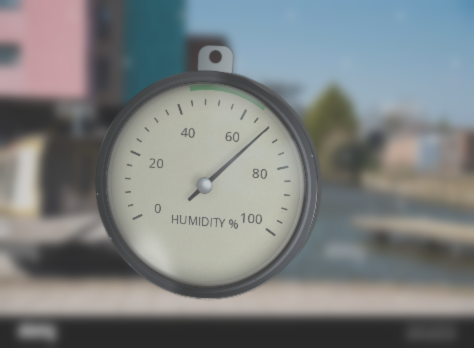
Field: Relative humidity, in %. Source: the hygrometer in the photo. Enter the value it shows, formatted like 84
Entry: 68
